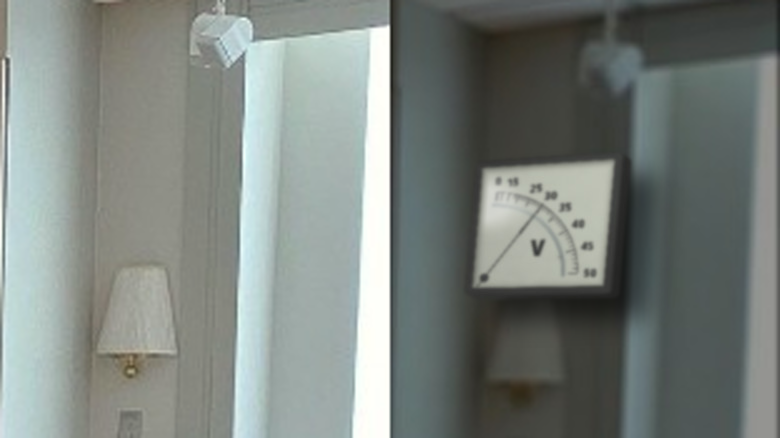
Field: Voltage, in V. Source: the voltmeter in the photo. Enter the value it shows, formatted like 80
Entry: 30
